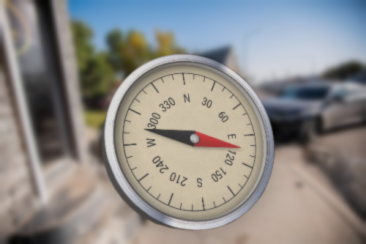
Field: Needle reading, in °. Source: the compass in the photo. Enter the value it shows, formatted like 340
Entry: 105
